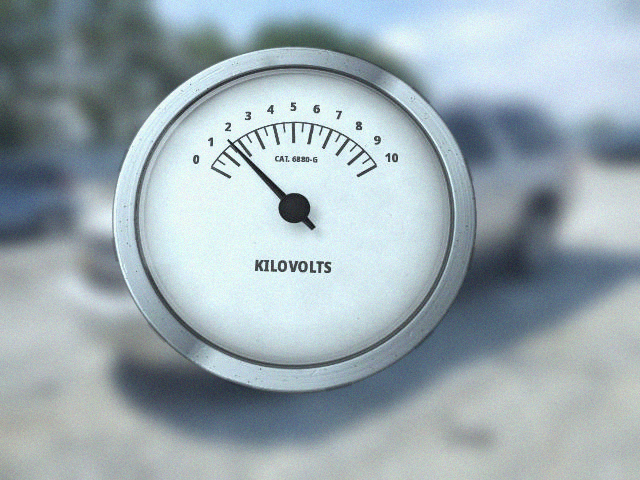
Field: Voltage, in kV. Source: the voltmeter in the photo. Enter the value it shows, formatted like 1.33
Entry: 1.5
